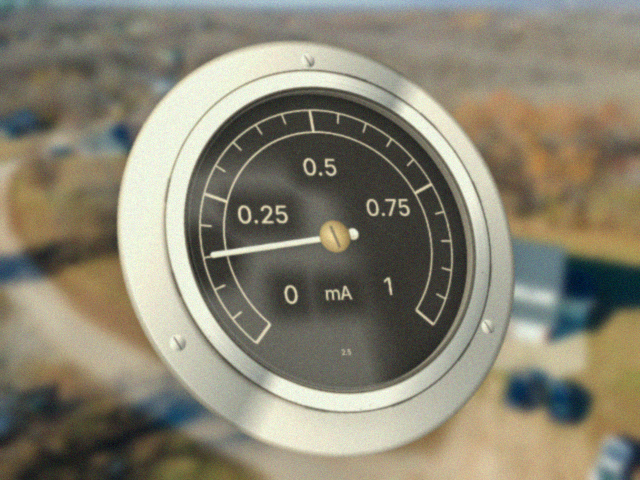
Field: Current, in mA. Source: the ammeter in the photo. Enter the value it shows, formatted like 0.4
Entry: 0.15
